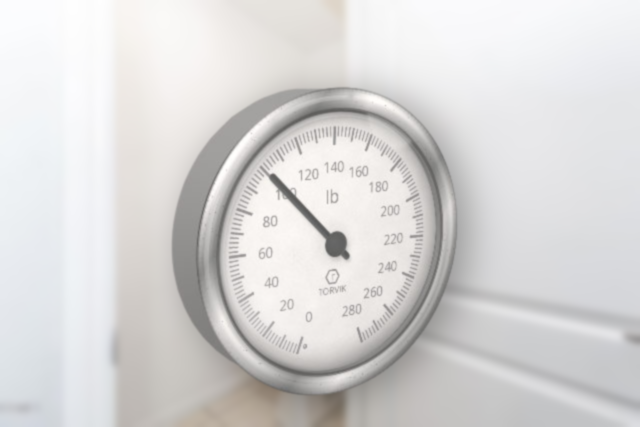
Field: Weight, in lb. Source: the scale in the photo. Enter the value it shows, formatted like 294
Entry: 100
